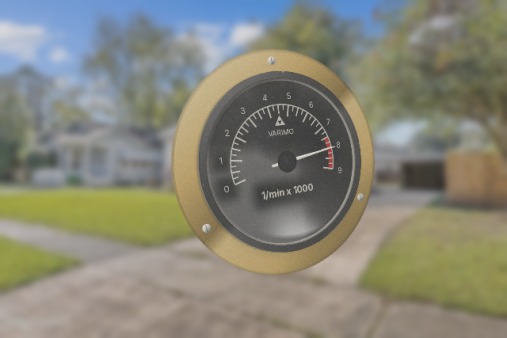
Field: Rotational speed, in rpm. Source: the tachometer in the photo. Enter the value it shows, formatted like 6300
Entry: 8000
